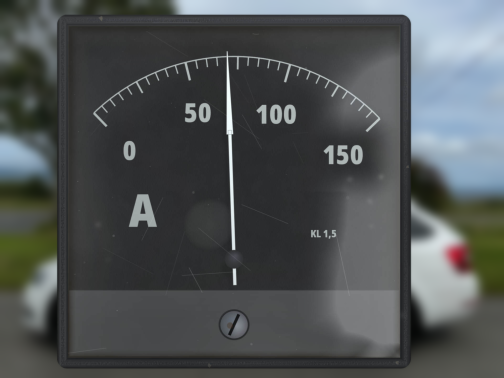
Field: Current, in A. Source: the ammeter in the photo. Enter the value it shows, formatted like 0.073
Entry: 70
